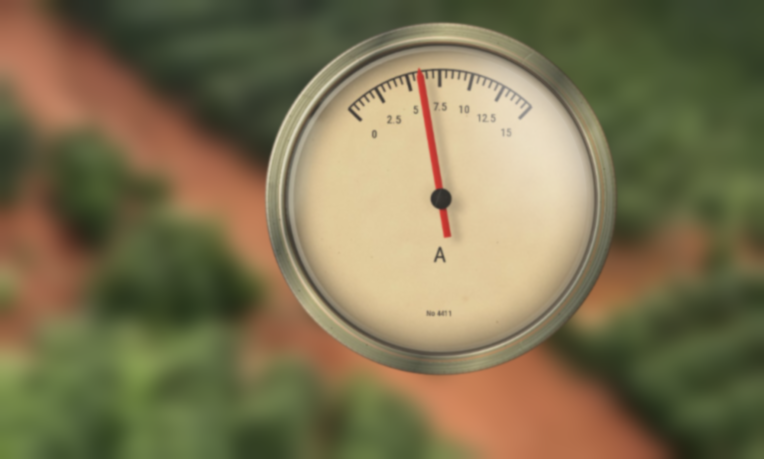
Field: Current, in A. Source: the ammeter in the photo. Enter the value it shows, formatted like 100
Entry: 6
